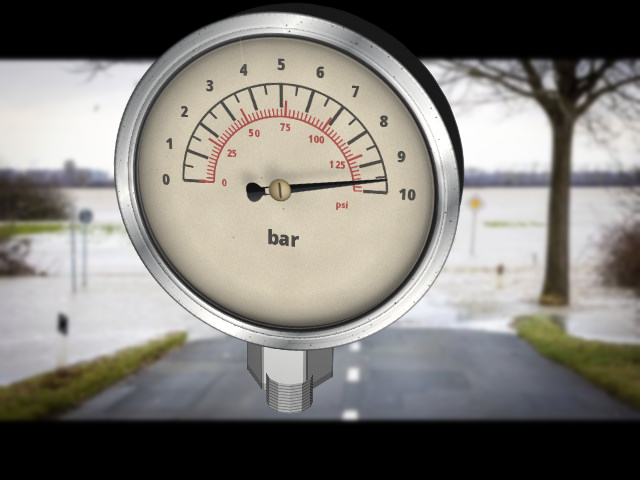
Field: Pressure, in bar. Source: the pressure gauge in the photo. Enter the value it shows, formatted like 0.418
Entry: 9.5
